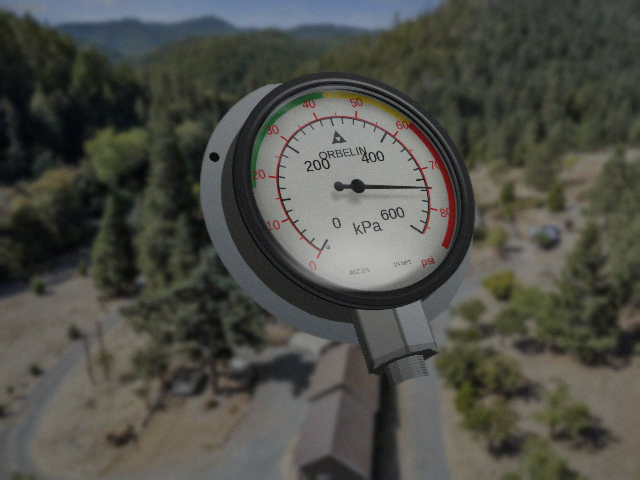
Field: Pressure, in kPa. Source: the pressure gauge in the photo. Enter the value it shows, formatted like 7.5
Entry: 520
